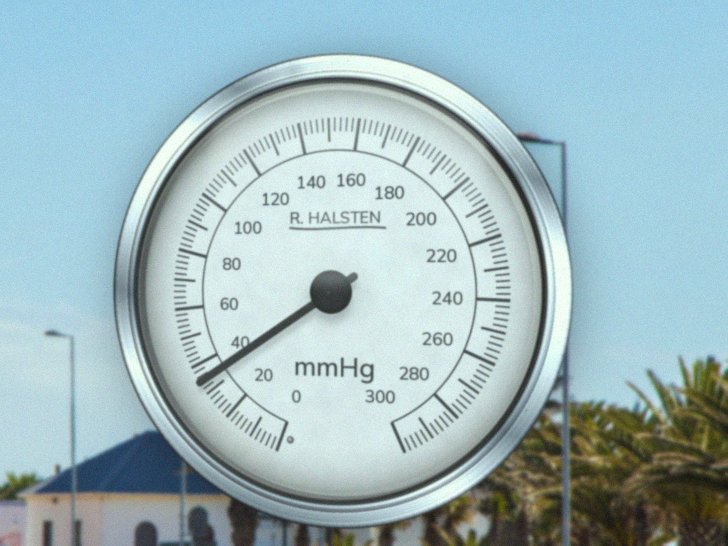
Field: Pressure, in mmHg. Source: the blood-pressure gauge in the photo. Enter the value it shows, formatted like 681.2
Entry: 34
